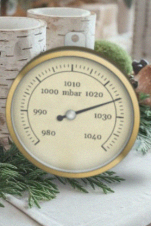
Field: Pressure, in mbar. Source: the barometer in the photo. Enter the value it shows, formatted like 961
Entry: 1025
